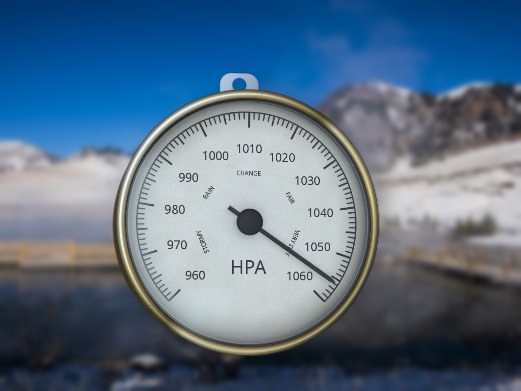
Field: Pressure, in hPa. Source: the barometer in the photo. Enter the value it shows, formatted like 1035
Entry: 1056
